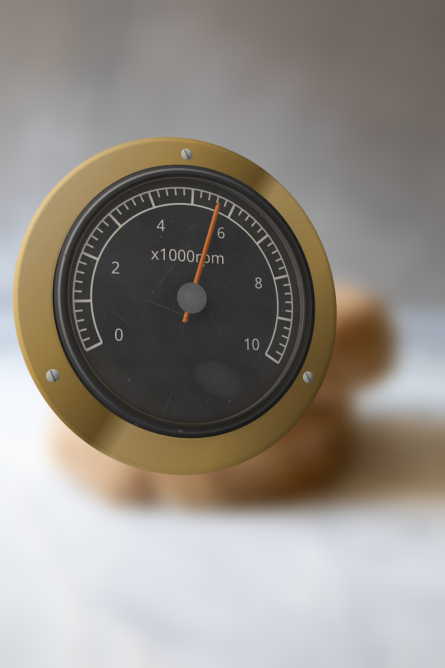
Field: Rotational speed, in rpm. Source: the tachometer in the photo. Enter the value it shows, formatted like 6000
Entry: 5600
